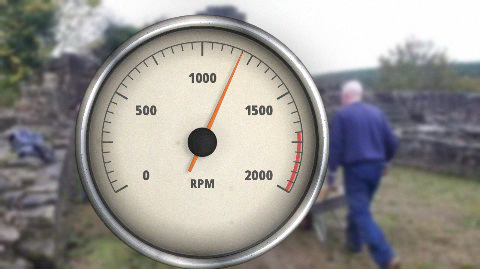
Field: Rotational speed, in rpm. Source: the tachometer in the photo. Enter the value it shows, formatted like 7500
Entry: 1200
